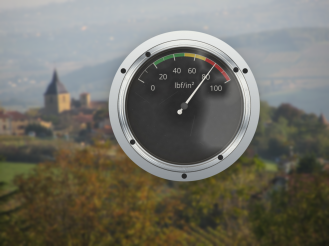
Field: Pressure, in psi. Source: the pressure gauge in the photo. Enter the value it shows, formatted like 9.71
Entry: 80
